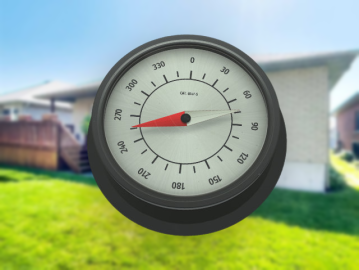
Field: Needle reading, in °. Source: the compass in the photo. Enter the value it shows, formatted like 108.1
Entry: 255
